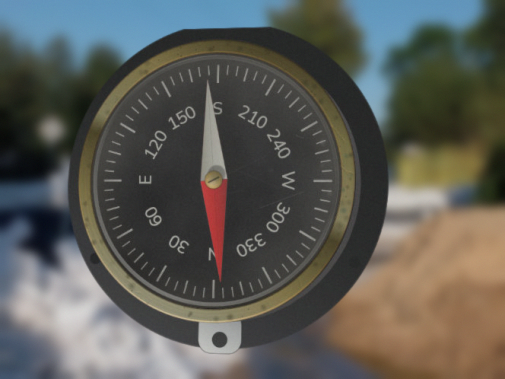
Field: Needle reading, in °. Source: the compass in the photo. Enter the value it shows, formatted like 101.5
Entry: 355
